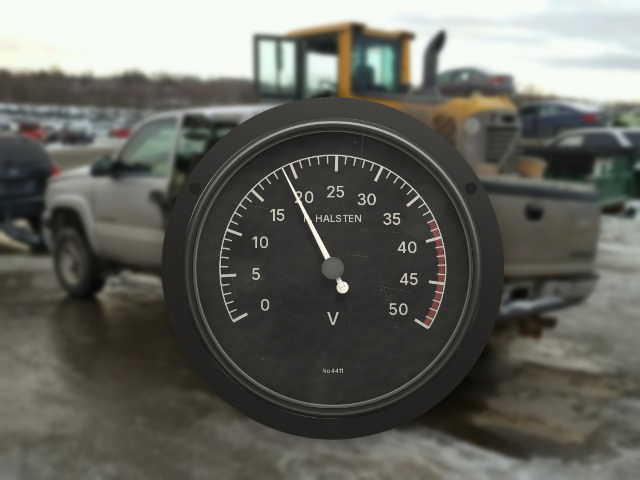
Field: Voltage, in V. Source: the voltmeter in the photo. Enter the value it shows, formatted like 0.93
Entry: 19
